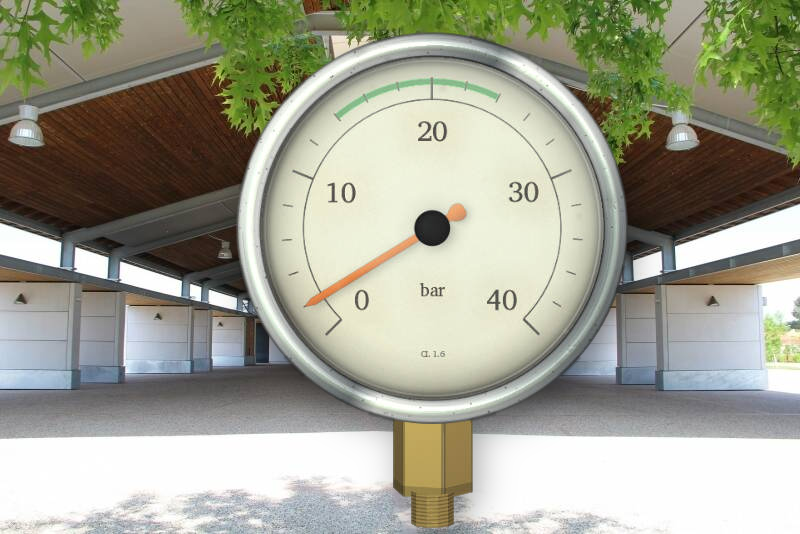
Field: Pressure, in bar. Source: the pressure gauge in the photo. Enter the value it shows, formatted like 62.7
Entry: 2
